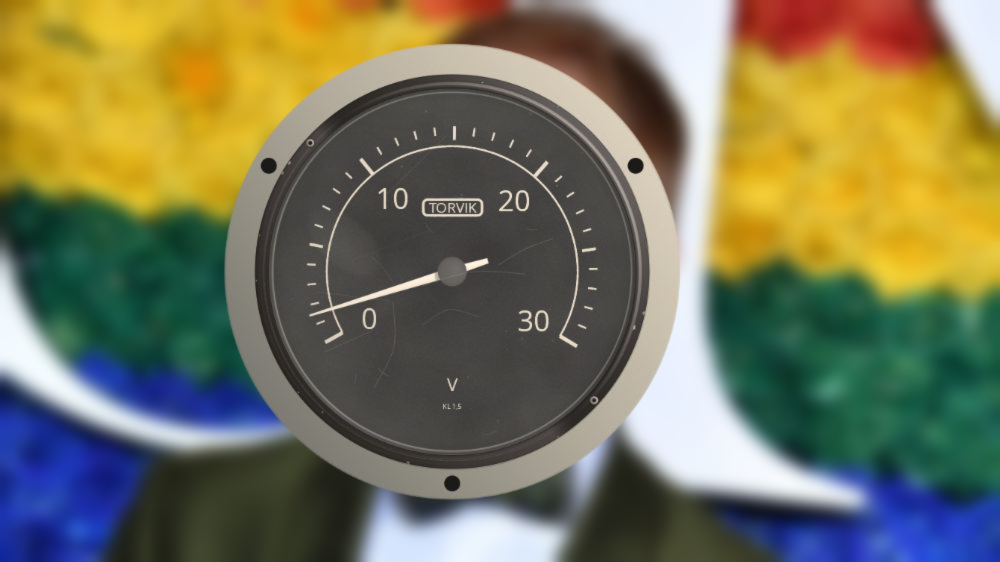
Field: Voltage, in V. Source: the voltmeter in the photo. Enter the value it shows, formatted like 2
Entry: 1.5
